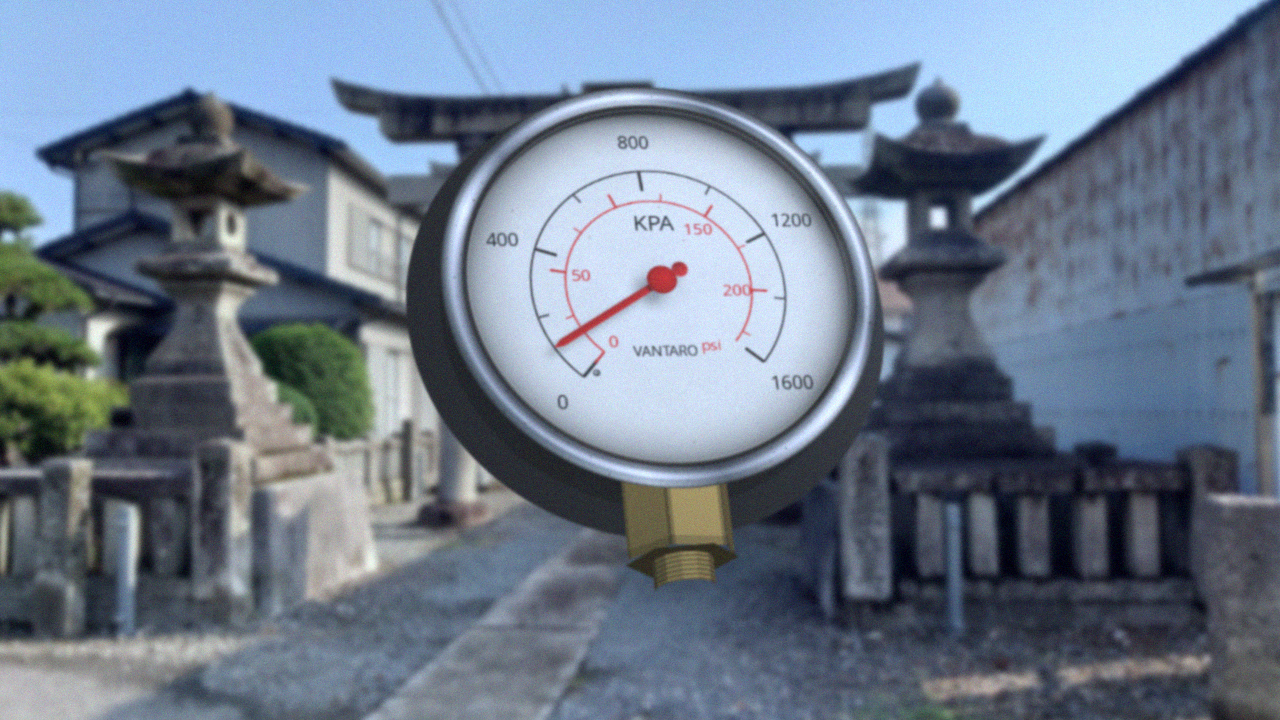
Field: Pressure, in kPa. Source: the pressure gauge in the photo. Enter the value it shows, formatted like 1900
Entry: 100
